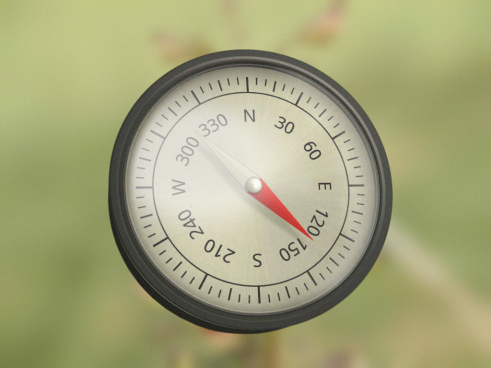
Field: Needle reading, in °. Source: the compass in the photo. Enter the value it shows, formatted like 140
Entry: 135
